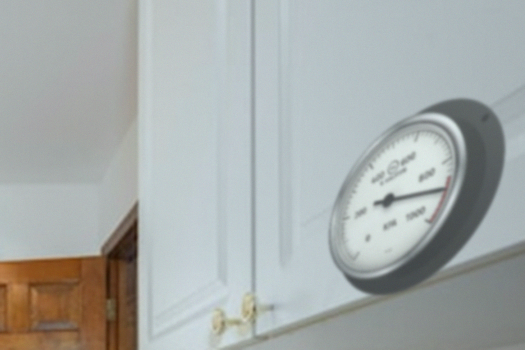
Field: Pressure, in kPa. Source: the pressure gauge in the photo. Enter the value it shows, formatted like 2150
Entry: 900
